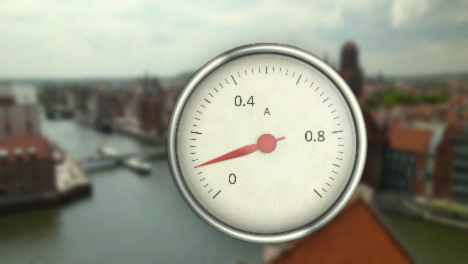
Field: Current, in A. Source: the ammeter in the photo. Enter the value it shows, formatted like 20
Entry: 0.1
